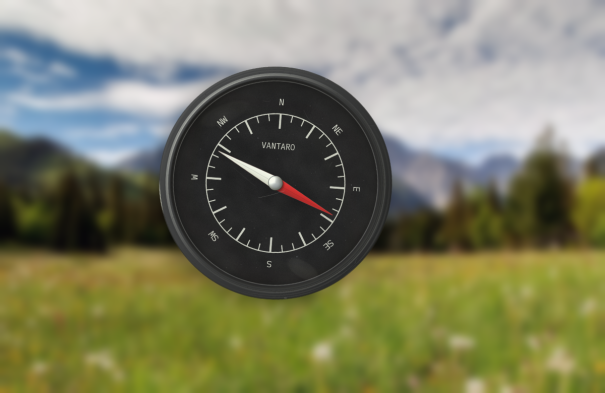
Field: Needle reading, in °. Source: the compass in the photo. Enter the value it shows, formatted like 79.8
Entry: 115
